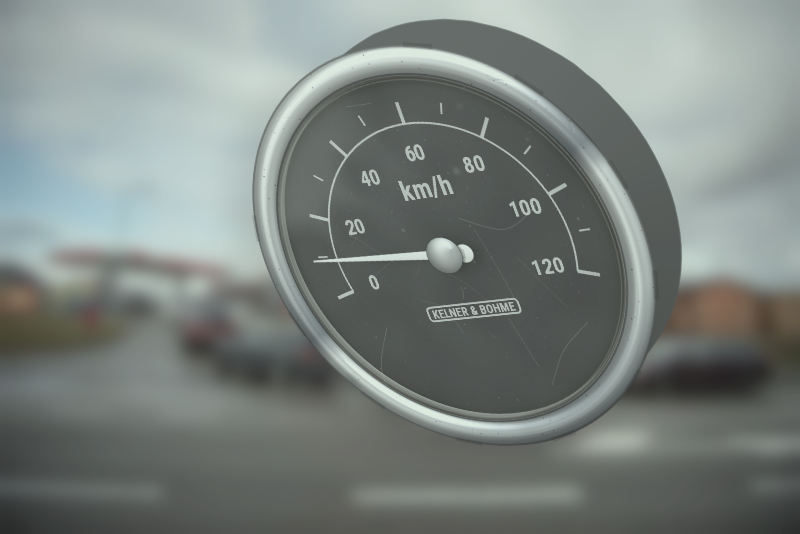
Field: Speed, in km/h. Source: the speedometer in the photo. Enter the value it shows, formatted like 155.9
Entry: 10
